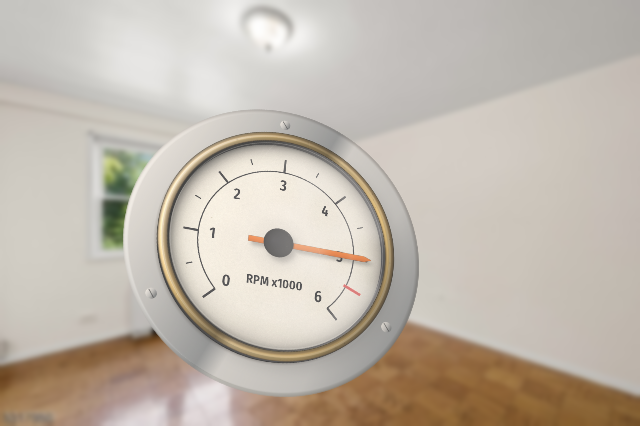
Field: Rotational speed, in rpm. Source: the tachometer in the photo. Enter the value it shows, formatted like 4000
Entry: 5000
